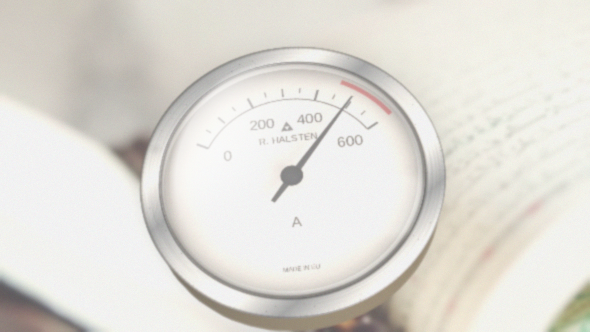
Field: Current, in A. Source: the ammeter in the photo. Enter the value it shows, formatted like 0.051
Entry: 500
